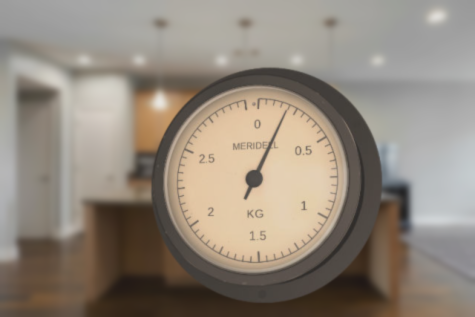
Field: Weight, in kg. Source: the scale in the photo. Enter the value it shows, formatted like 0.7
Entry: 0.2
